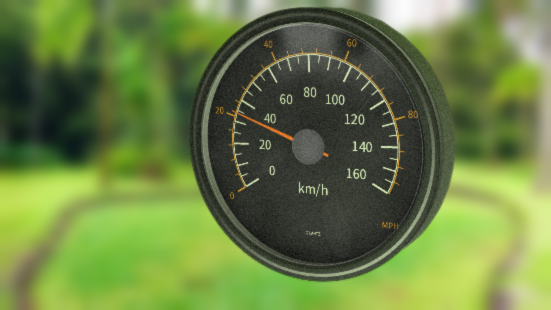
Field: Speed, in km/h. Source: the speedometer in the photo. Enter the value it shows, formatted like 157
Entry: 35
